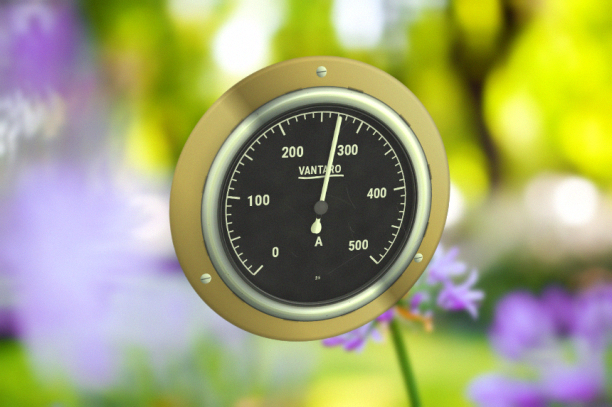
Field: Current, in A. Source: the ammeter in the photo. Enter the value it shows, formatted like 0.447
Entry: 270
